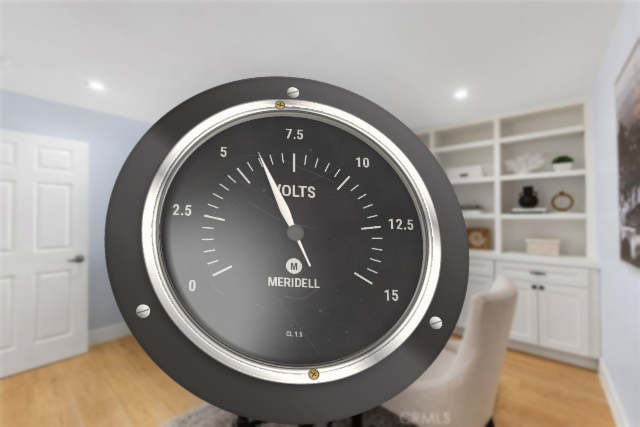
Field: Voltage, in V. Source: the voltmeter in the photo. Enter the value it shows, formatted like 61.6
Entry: 6
